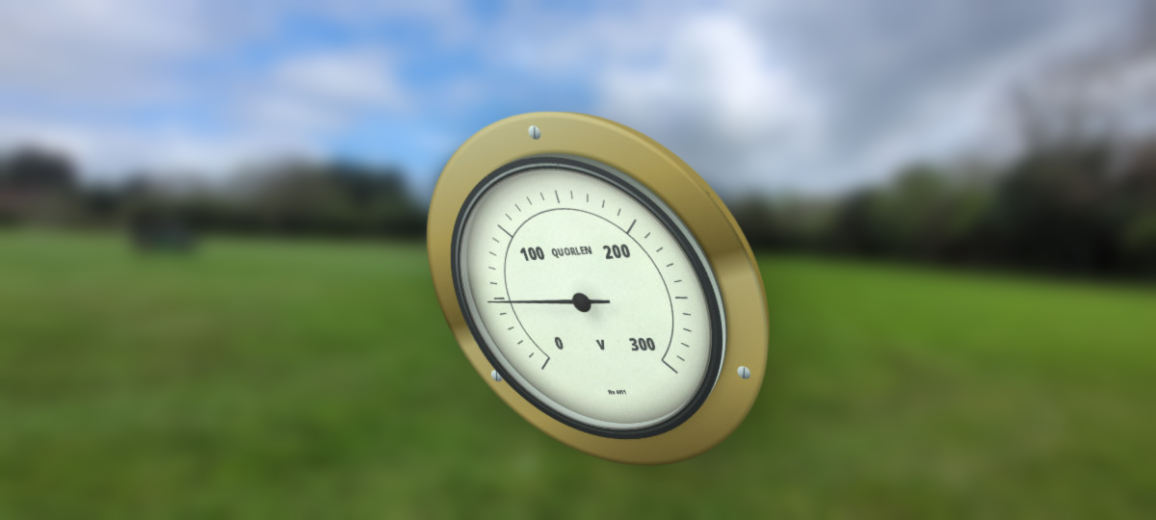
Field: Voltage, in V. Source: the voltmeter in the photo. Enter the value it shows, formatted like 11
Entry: 50
